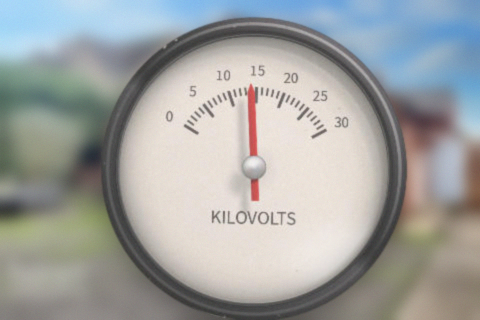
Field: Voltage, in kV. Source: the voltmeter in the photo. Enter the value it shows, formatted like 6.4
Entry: 14
